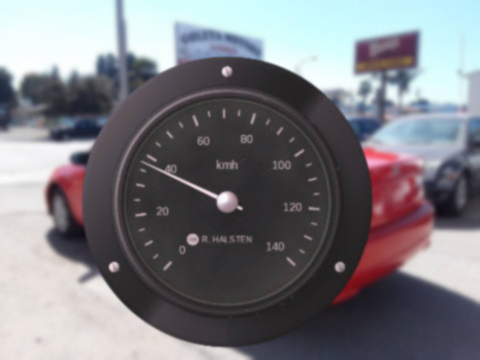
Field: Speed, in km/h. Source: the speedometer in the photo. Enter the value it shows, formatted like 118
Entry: 37.5
